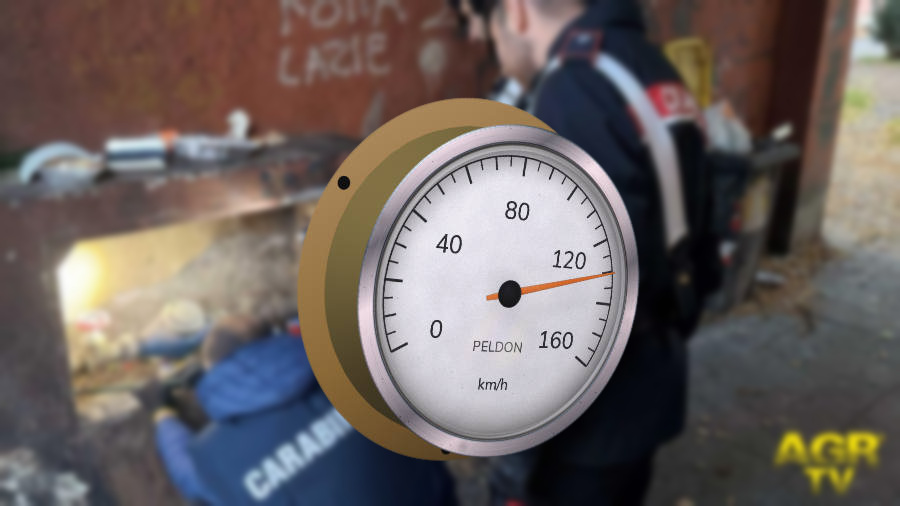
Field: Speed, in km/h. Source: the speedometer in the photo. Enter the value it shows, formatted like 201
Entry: 130
